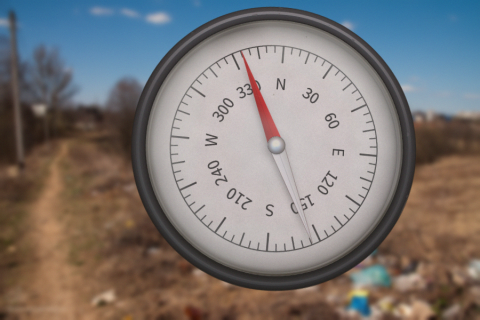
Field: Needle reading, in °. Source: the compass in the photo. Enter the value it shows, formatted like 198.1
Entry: 335
